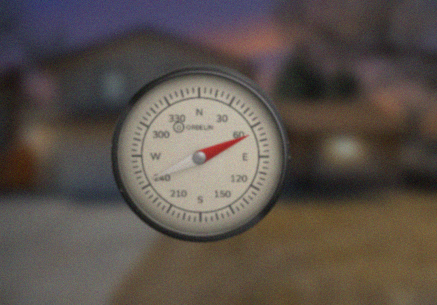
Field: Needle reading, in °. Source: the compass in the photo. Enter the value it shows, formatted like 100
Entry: 65
